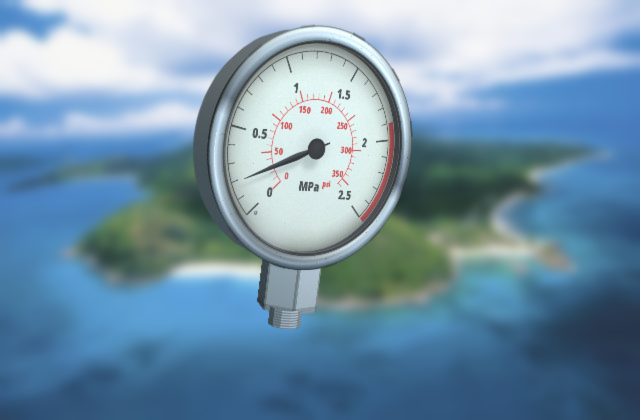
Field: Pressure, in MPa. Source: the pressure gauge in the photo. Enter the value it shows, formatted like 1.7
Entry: 0.2
